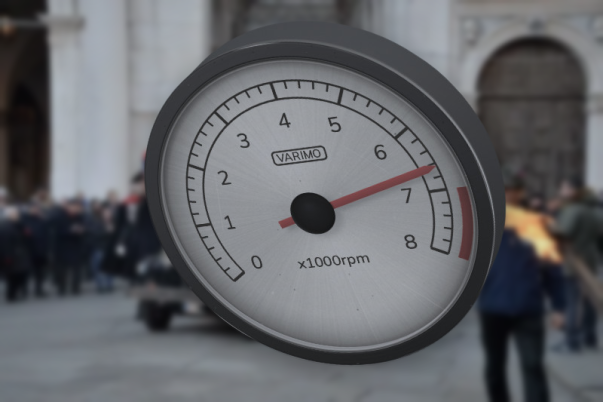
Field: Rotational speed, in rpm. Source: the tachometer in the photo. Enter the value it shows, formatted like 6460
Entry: 6600
